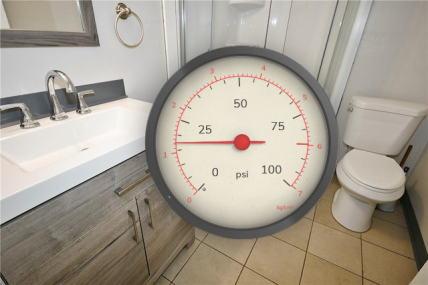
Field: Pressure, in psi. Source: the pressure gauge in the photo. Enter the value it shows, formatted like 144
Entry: 17.5
